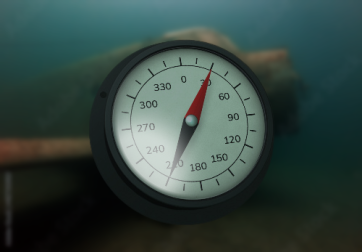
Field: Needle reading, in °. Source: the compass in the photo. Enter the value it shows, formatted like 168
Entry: 30
